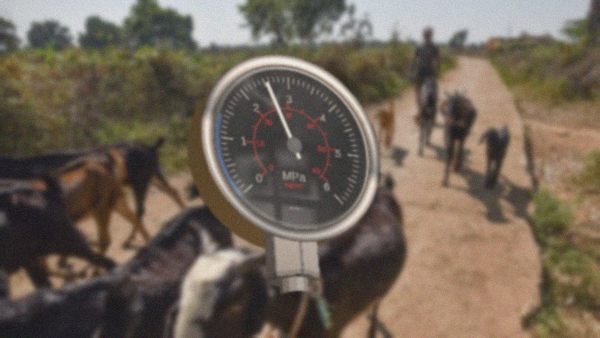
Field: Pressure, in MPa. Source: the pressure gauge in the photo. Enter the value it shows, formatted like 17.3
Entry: 2.5
